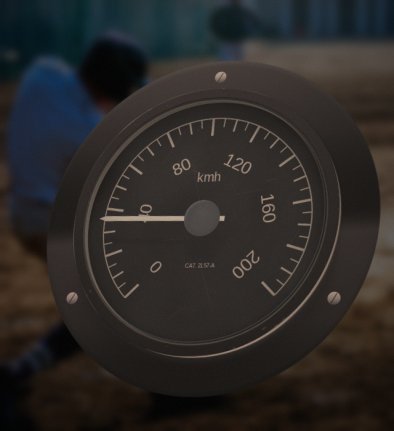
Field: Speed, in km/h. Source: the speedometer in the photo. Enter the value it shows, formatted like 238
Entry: 35
